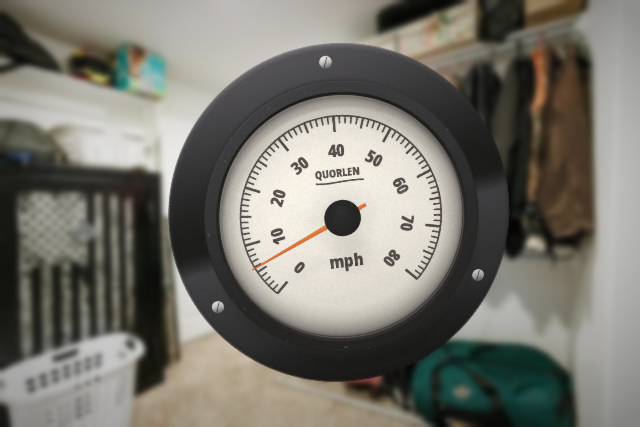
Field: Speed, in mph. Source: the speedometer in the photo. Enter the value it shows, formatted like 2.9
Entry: 6
